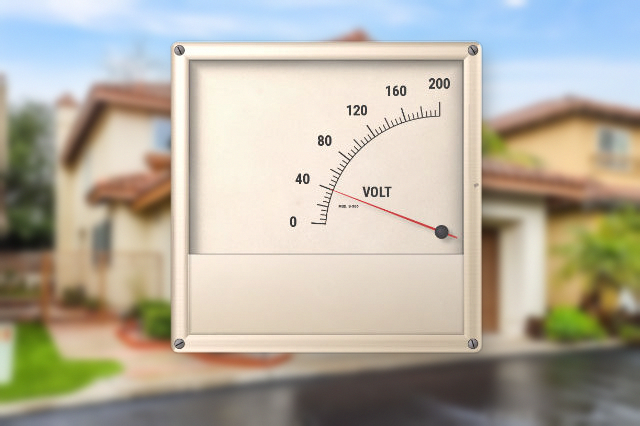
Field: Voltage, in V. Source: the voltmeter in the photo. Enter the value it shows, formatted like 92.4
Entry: 40
